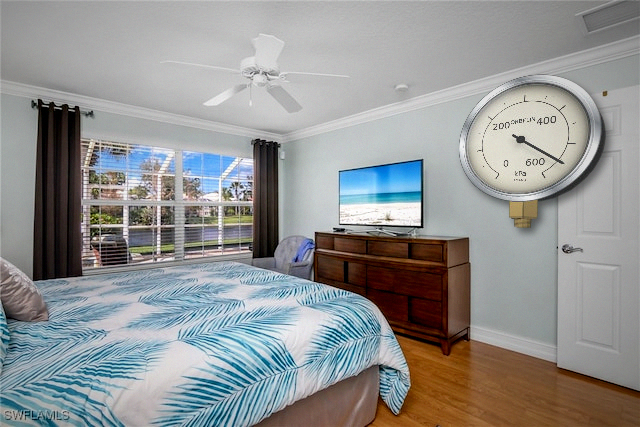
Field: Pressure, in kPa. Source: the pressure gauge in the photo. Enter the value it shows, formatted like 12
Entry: 550
